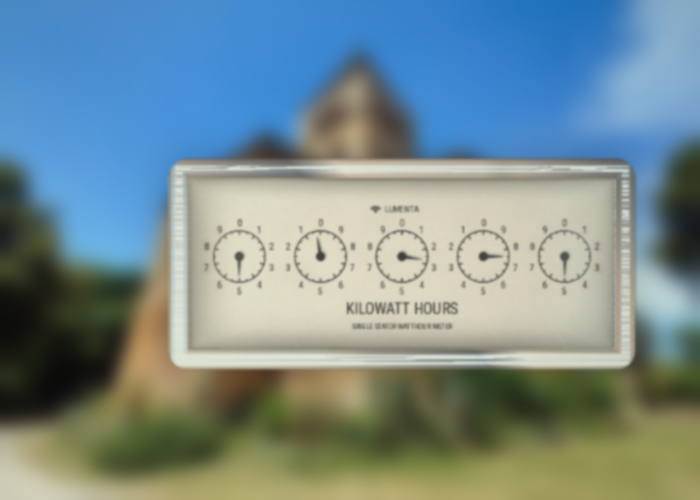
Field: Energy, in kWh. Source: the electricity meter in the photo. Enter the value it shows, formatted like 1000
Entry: 50275
